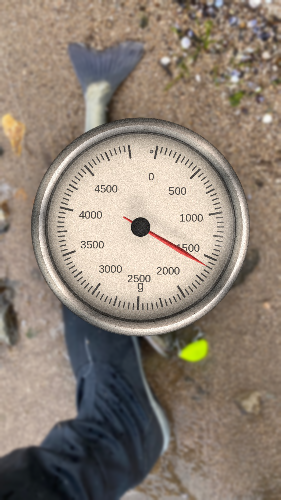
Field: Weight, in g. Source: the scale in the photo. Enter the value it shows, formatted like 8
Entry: 1600
